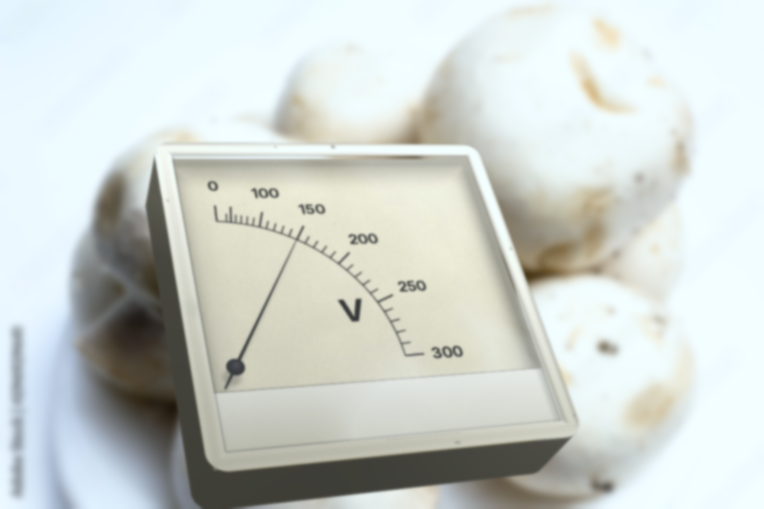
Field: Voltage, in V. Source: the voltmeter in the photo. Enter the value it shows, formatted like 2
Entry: 150
